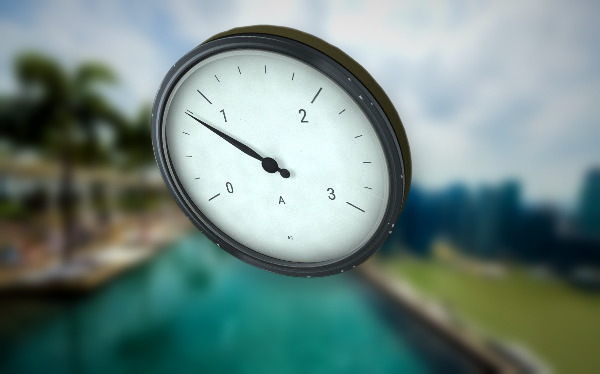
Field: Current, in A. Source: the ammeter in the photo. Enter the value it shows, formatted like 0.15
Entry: 0.8
